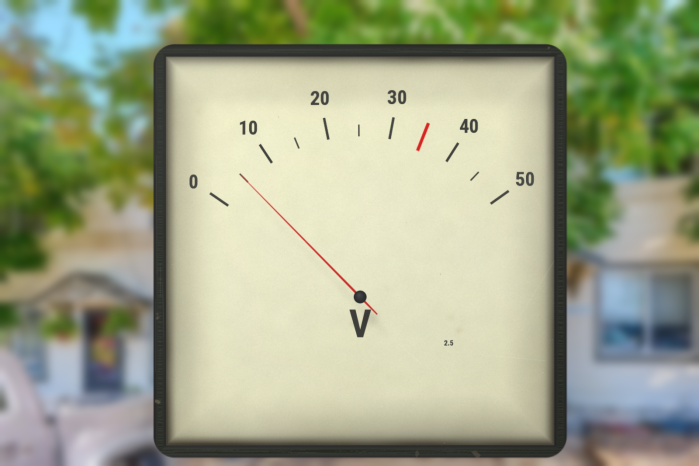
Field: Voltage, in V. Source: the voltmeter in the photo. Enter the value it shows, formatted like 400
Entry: 5
